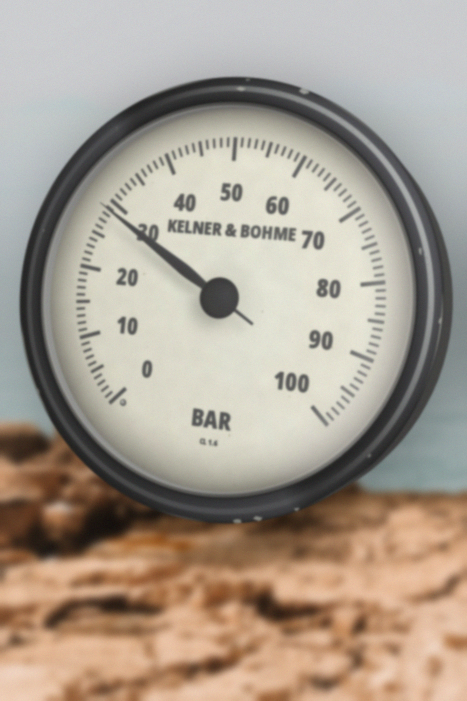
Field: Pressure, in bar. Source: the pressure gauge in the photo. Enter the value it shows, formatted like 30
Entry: 29
